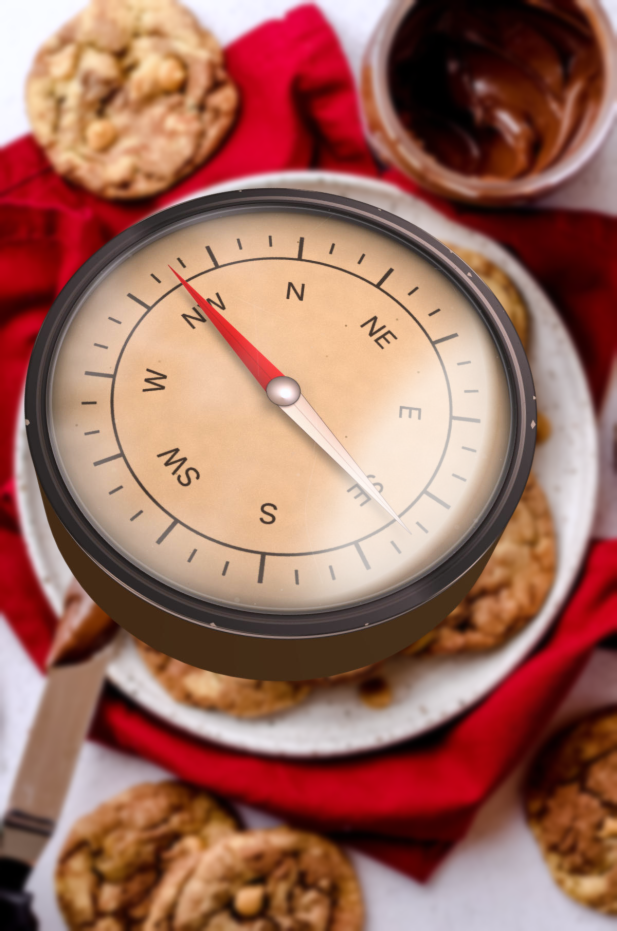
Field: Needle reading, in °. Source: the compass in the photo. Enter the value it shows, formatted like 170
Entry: 315
